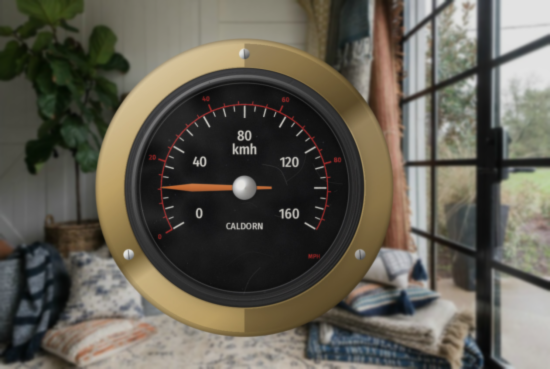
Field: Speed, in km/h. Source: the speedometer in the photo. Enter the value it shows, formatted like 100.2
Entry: 20
